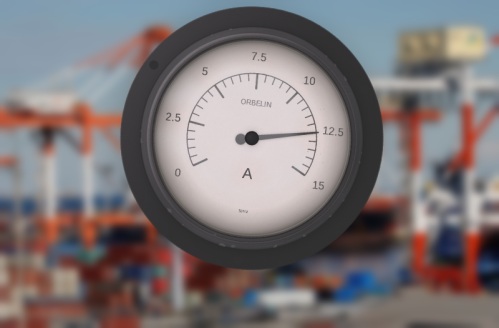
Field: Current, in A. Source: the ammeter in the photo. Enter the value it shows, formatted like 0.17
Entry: 12.5
